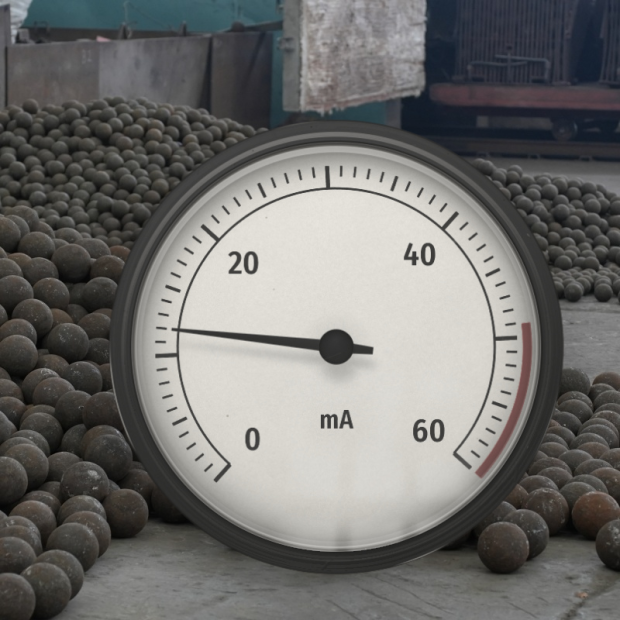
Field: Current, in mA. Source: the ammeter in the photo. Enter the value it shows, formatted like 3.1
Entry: 12
